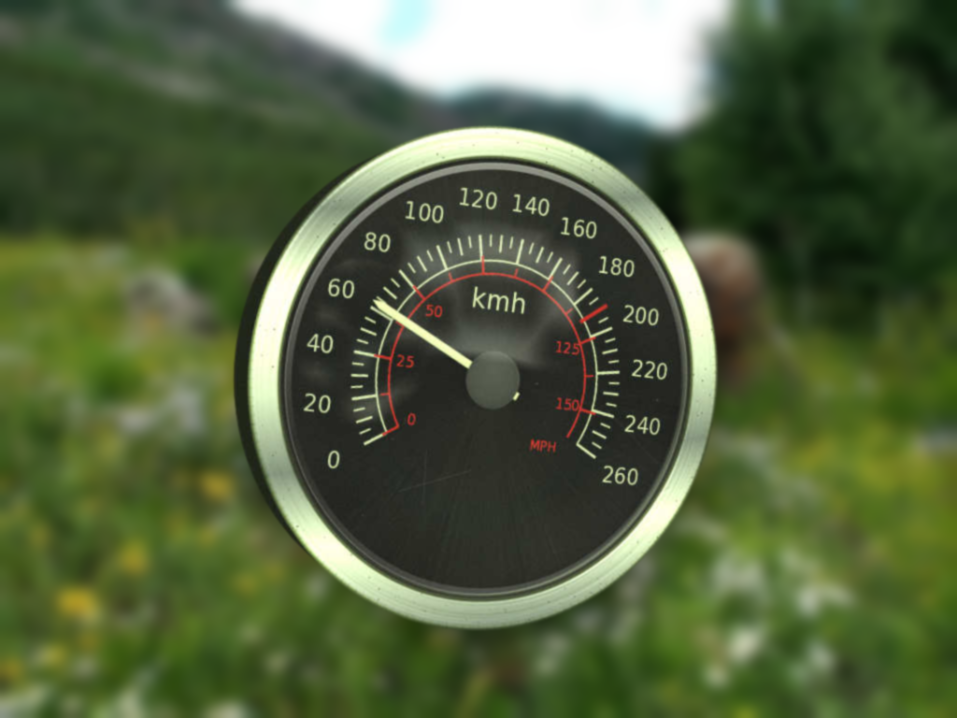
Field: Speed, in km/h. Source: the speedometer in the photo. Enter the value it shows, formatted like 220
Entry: 62.5
